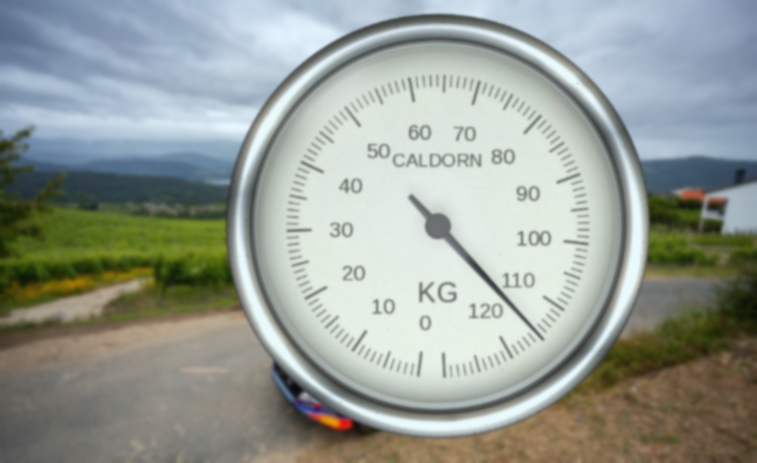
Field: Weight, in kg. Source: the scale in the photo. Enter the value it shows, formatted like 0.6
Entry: 115
